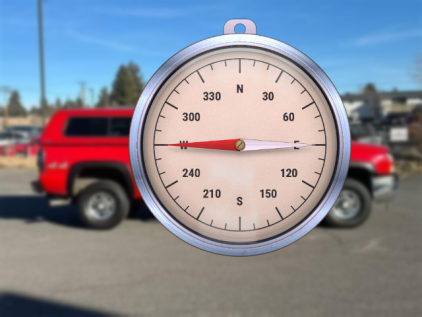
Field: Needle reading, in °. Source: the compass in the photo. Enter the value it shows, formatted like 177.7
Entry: 270
